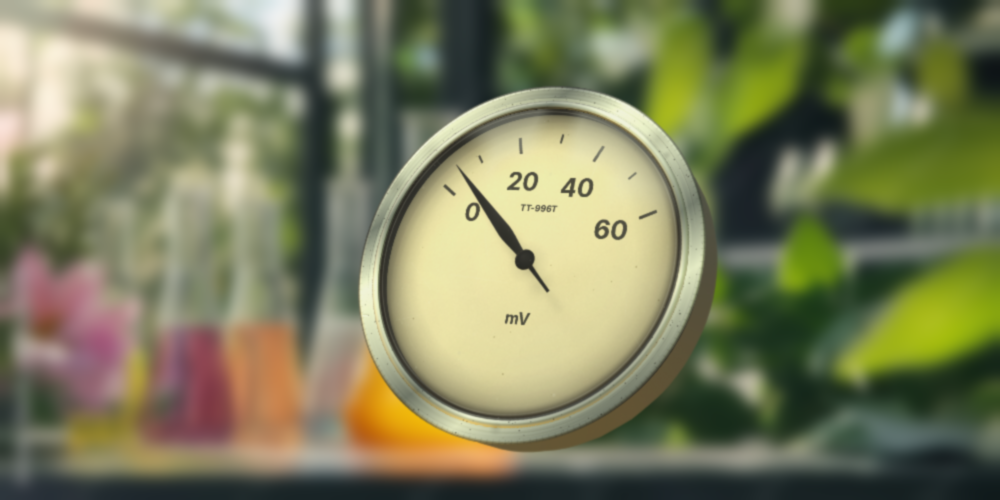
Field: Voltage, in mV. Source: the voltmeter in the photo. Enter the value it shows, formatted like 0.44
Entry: 5
